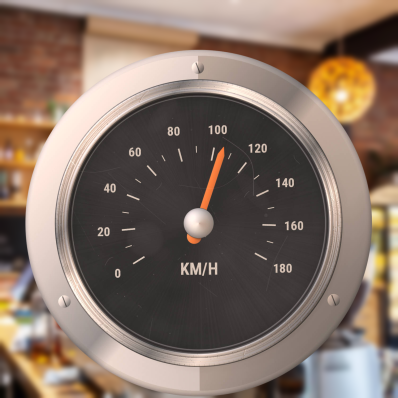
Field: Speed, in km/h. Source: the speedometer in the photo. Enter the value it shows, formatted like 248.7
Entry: 105
